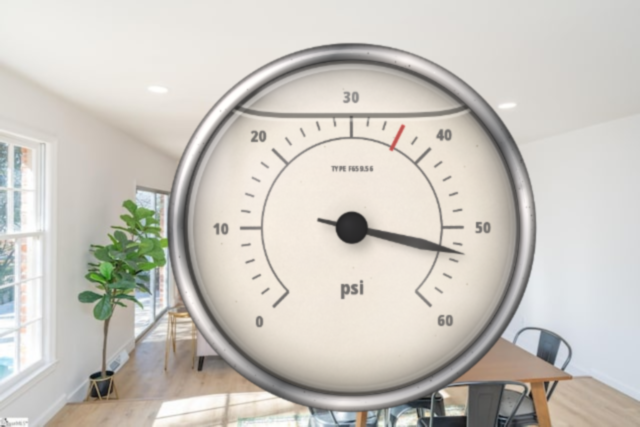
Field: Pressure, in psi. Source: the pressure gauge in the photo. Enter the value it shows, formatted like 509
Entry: 53
